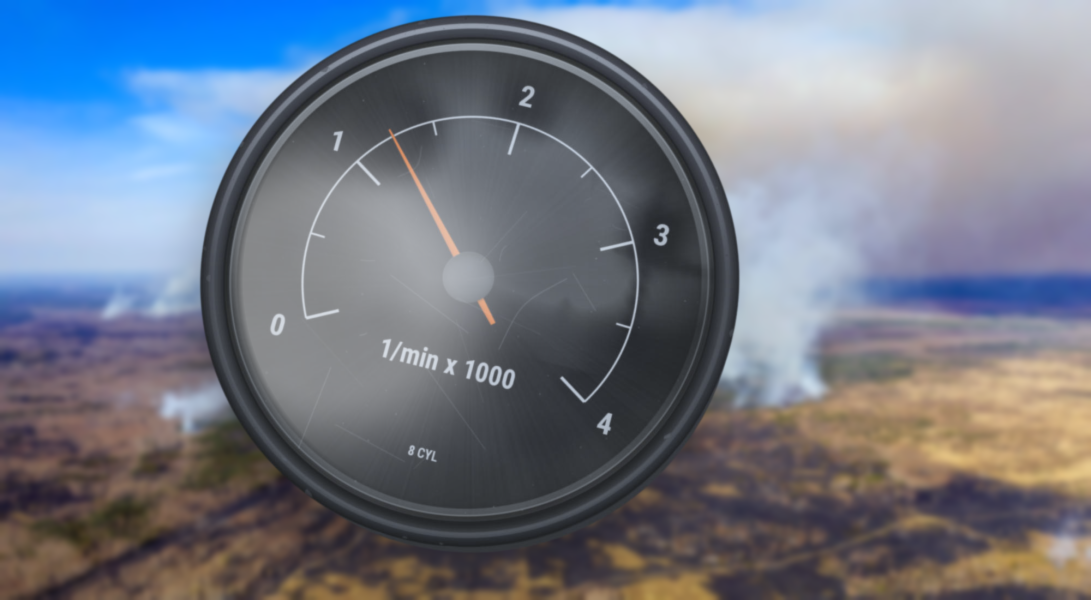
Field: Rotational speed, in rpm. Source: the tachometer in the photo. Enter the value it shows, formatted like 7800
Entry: 1250
